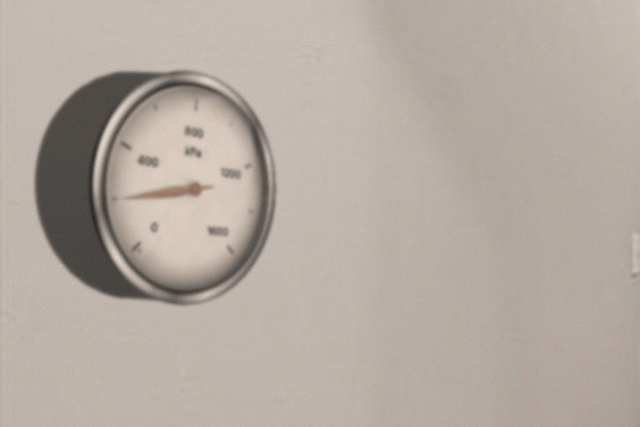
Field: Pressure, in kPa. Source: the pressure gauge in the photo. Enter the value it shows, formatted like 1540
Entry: 200
